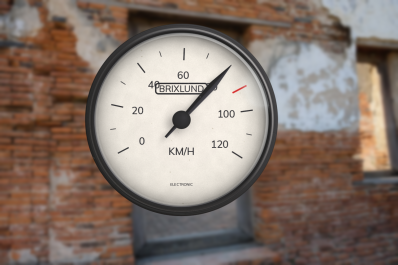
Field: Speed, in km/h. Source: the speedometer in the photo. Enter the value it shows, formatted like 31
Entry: 80
